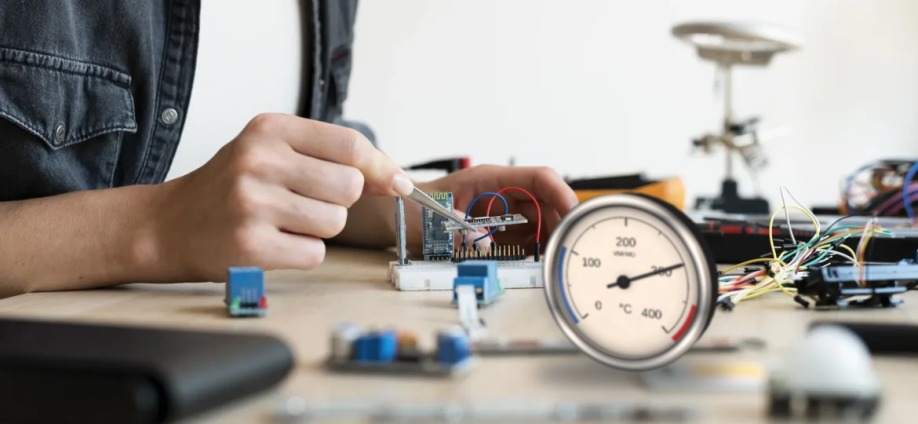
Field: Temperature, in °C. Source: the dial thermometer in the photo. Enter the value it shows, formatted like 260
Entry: 300
